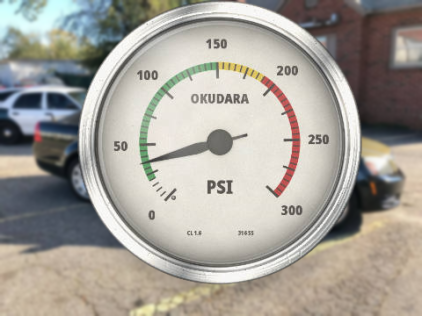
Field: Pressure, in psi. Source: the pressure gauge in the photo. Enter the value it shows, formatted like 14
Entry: 35
